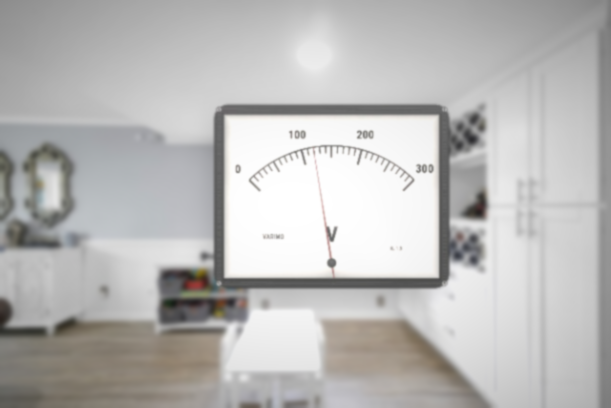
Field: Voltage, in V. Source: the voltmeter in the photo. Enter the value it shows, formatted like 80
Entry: 120
